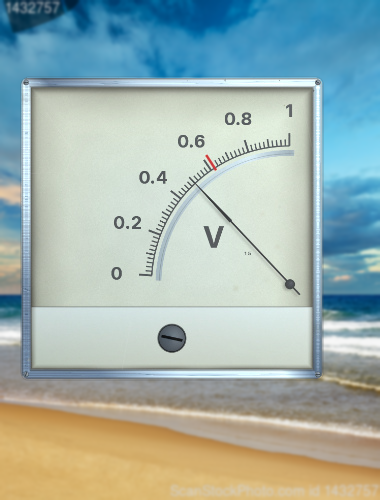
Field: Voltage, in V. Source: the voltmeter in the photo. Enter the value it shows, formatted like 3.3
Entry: 0.5
